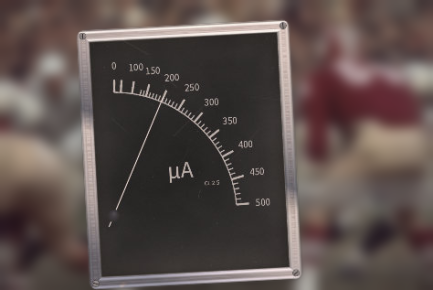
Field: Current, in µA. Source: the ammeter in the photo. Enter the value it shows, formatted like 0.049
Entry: 200
